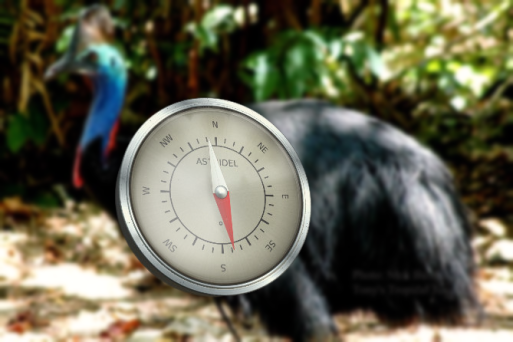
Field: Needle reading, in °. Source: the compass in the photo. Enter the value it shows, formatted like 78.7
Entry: 170
